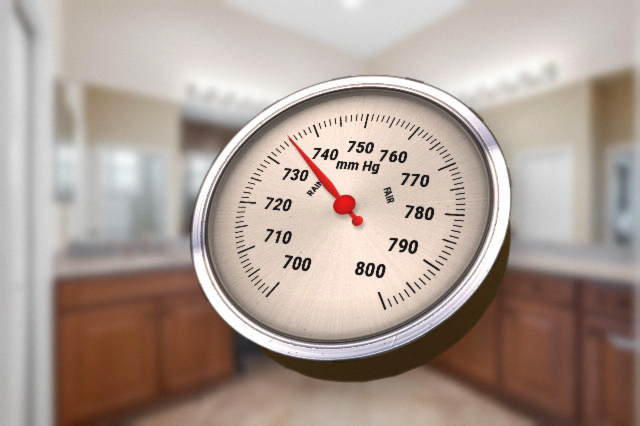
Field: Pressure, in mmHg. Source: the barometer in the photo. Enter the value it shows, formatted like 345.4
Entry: 735
